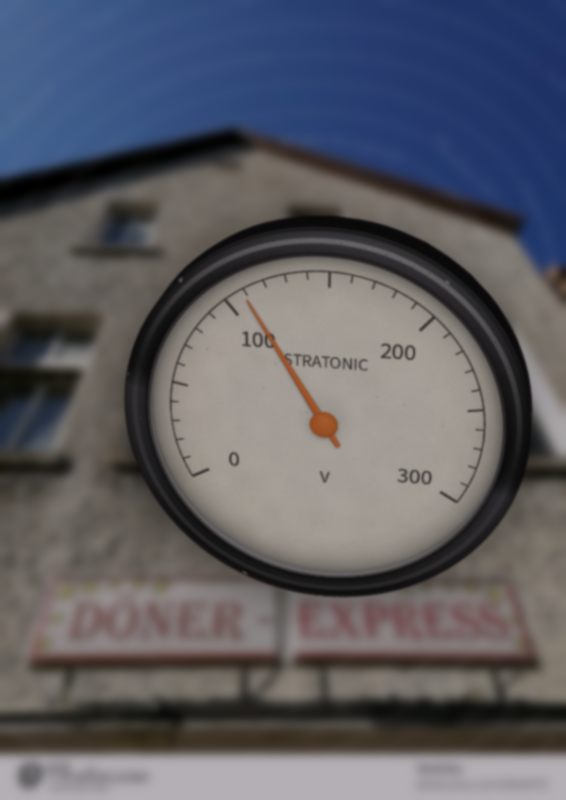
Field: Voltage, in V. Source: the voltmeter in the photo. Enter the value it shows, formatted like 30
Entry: 110
